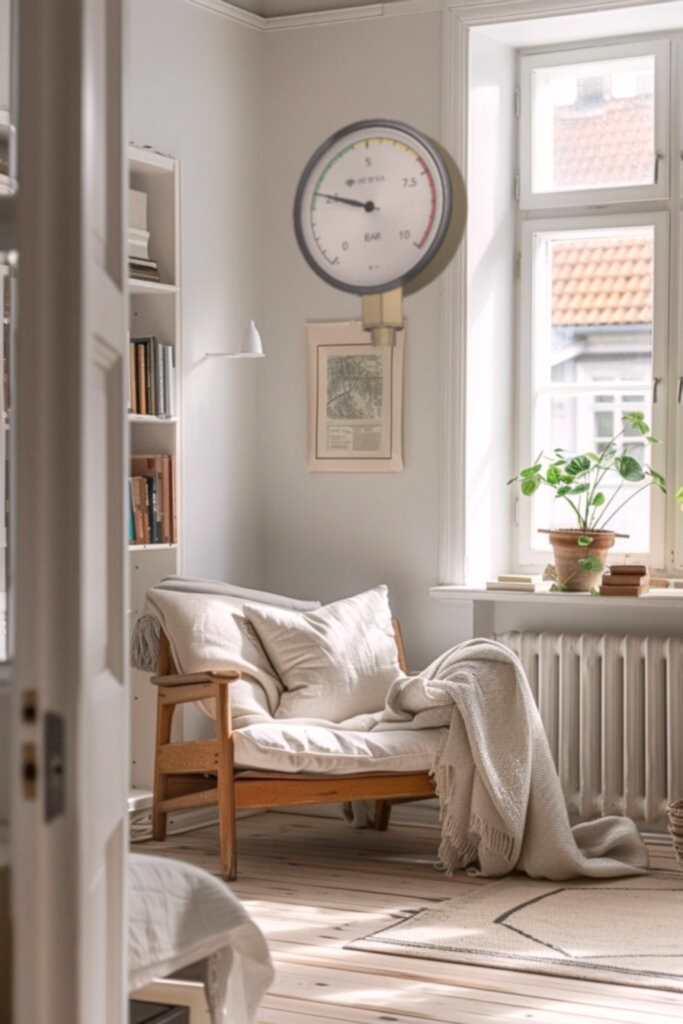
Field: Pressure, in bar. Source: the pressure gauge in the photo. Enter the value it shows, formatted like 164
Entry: 2.5
